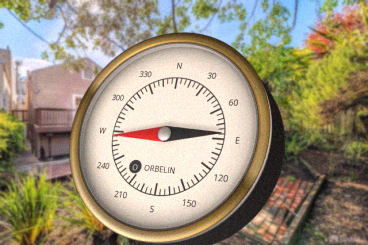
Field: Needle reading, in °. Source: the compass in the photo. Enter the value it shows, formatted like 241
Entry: 265
